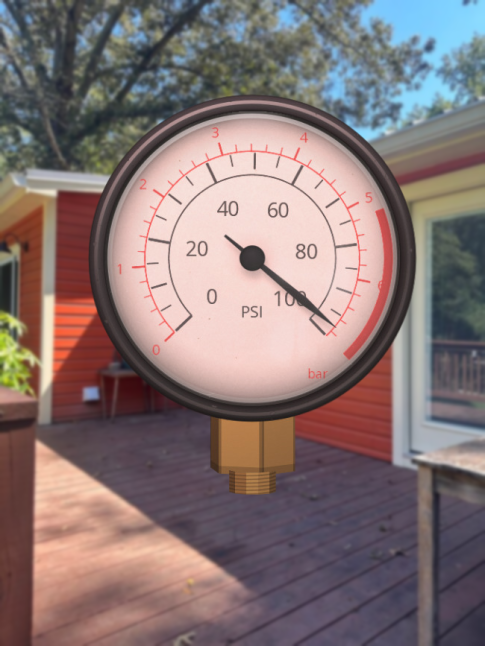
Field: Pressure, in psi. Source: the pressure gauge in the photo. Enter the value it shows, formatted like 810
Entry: 97.5
